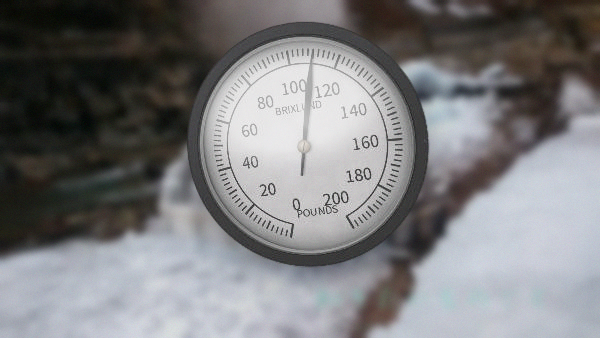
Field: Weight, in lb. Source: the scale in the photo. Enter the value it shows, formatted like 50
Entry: 110
